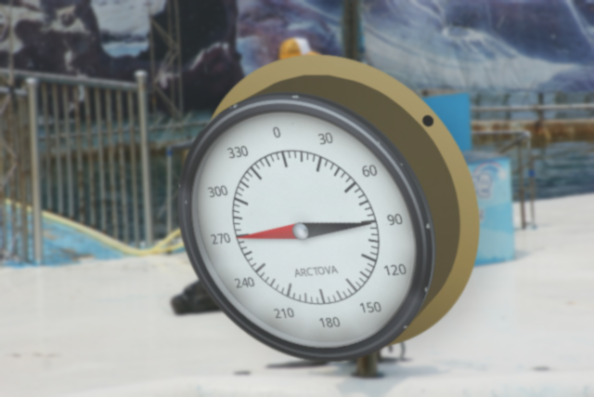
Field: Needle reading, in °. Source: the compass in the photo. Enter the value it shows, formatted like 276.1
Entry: 270
